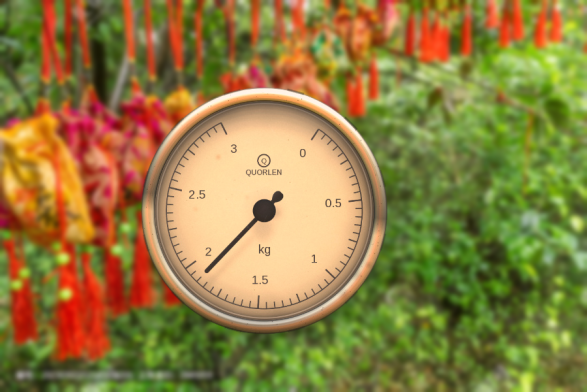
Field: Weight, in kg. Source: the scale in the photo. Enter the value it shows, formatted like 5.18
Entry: 1.9
